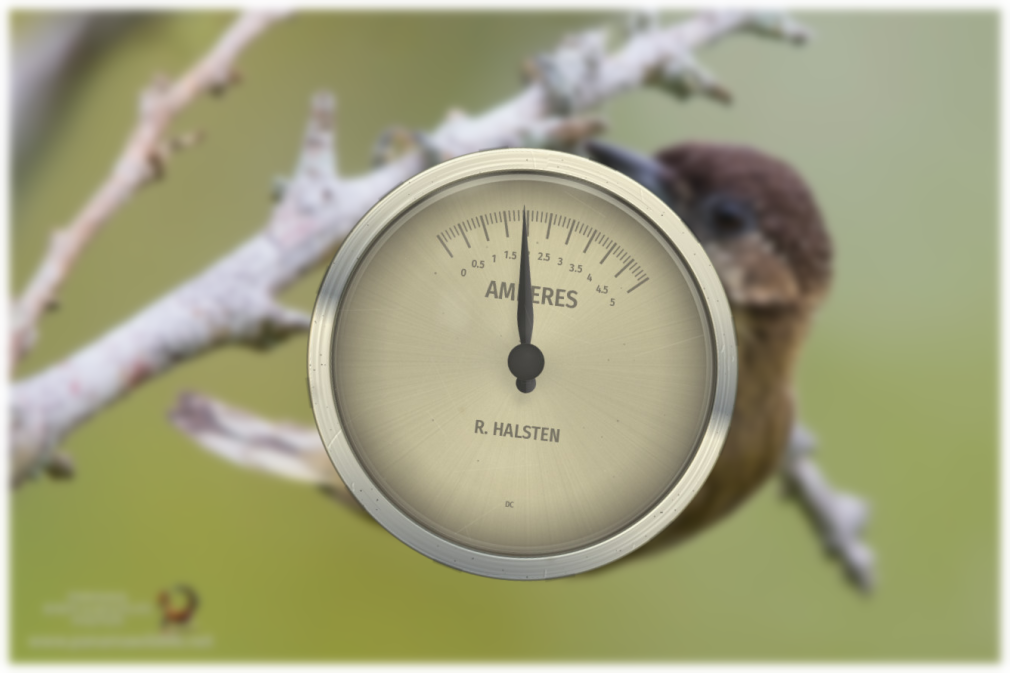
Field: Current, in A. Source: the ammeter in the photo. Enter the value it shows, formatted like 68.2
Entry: 1.9
